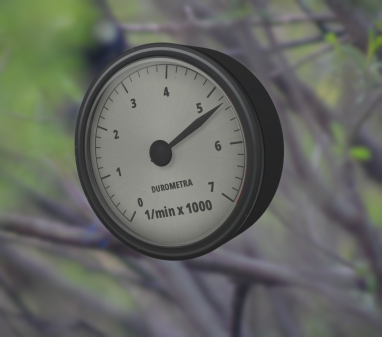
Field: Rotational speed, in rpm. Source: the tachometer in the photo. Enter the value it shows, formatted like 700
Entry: 5300
